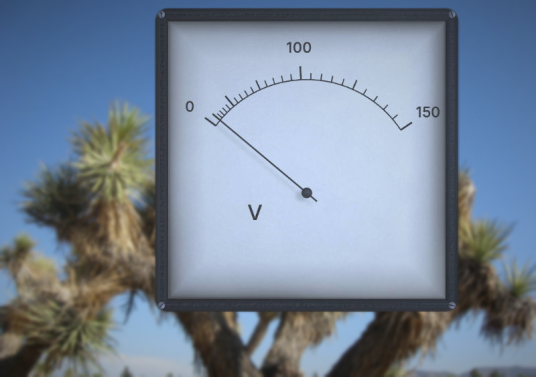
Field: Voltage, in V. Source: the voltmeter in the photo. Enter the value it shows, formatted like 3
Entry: 25
